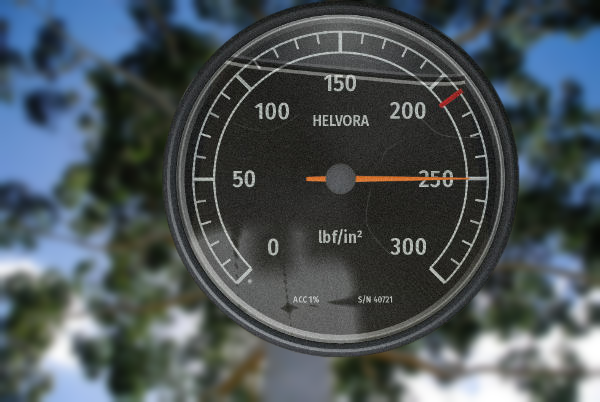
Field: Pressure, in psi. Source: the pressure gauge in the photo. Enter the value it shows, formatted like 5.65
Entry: 250
